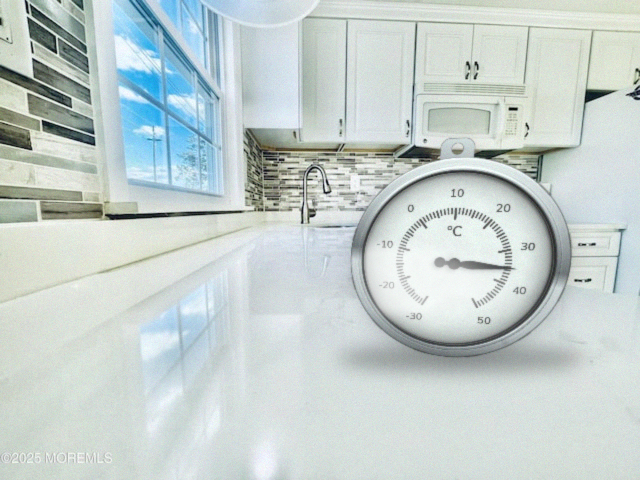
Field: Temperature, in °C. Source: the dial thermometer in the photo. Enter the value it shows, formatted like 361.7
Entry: 35
